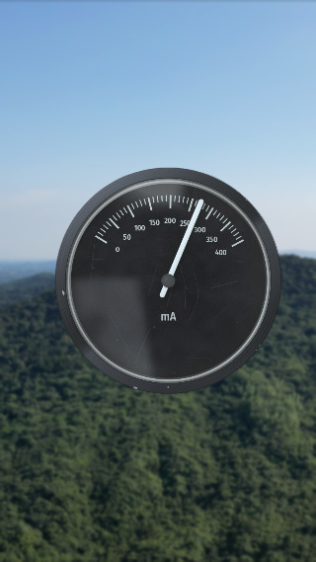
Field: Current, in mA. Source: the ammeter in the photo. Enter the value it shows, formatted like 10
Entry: 270
